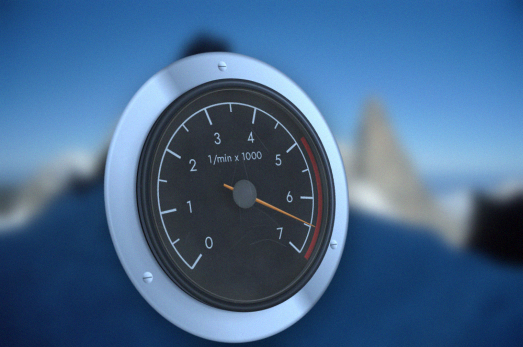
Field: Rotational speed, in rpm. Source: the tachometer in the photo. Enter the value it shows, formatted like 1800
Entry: 6500
